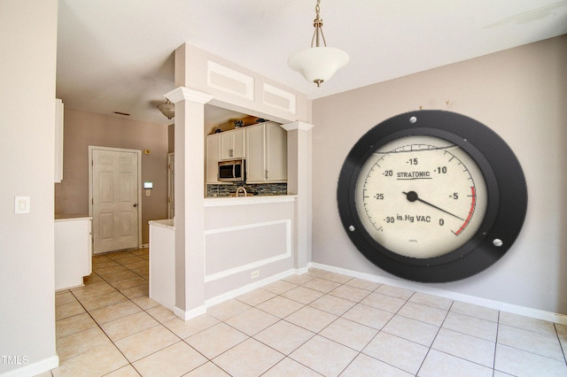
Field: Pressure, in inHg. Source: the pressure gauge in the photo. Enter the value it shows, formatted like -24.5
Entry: -2
